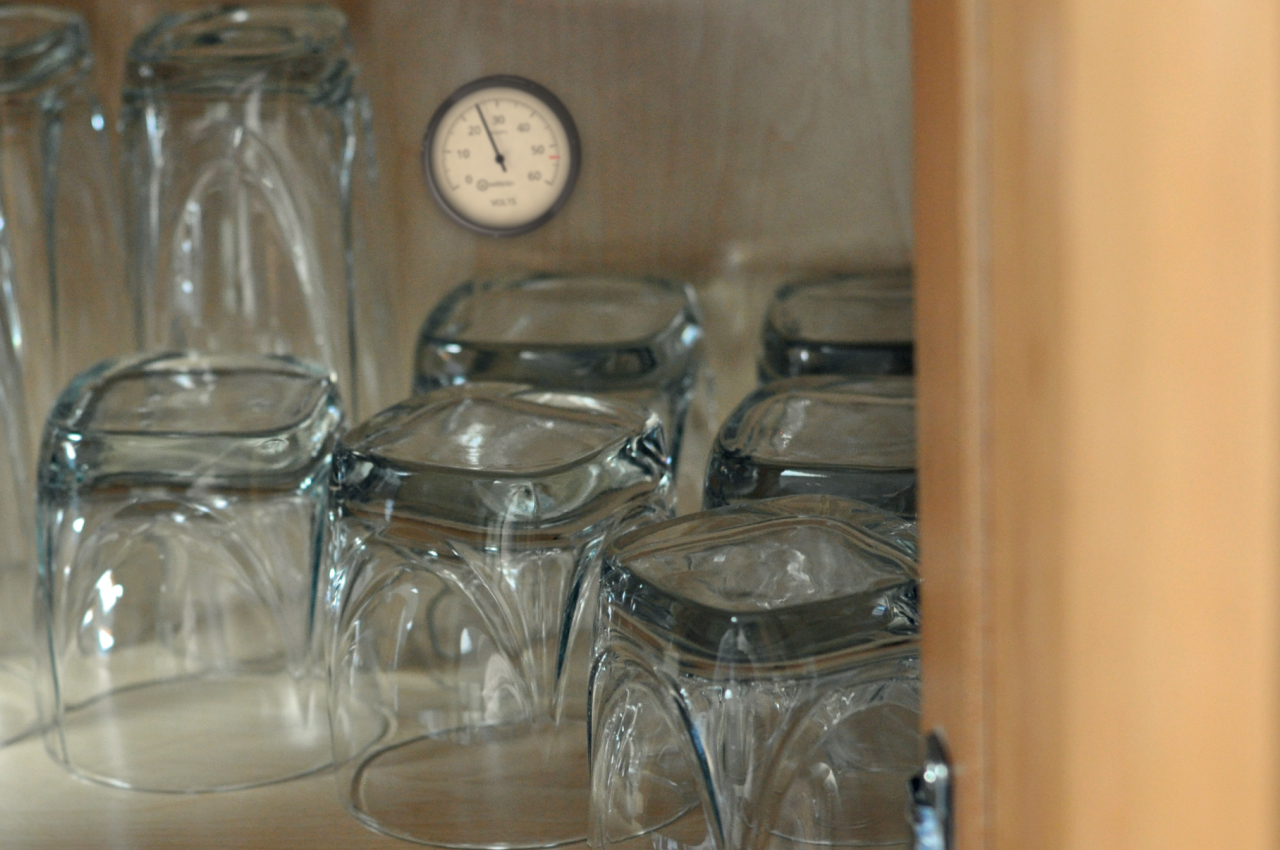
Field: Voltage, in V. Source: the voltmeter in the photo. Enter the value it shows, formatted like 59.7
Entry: 25
